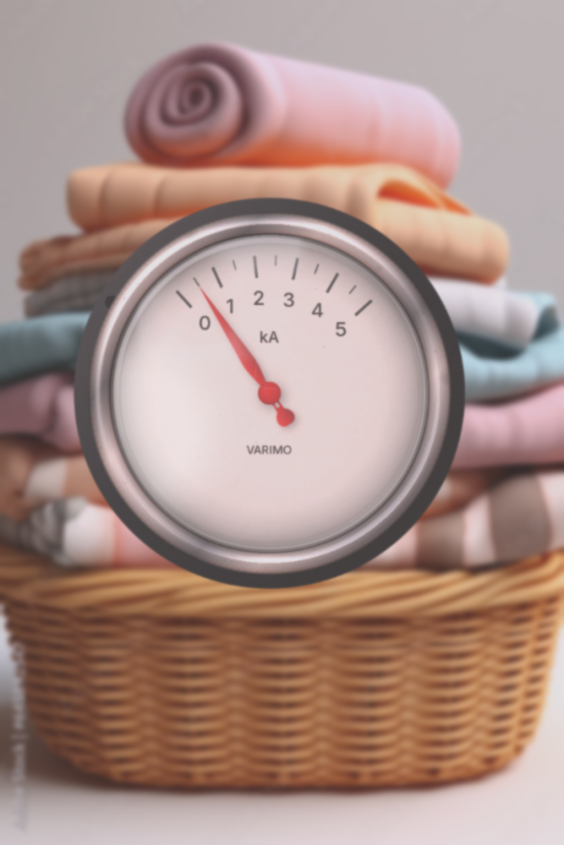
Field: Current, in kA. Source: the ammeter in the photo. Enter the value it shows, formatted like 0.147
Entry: 0.5
